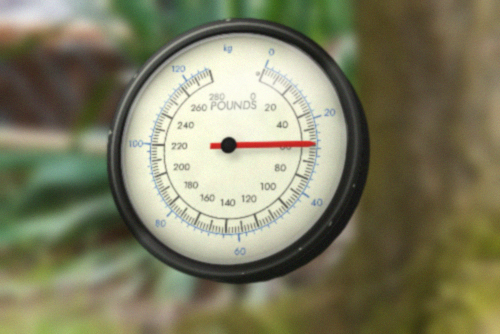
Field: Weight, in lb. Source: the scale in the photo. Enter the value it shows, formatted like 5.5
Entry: 60
